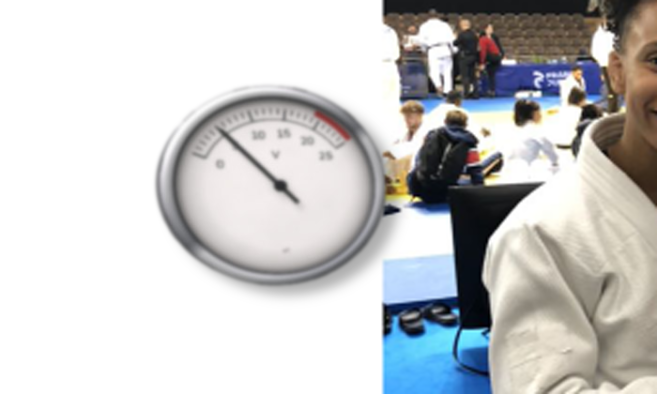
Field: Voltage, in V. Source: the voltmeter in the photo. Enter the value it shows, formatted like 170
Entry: 5
